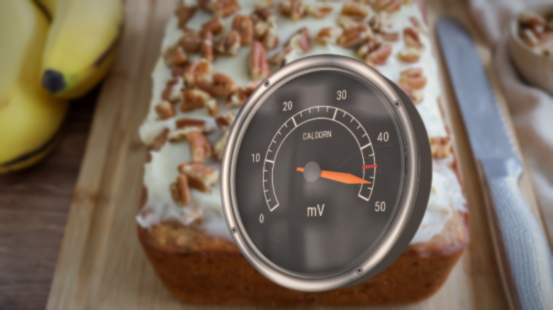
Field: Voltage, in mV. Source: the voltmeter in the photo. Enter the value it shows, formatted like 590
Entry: 47
